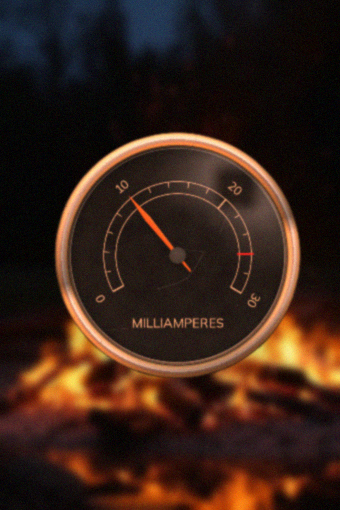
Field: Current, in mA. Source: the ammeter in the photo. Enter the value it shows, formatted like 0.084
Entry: 10
